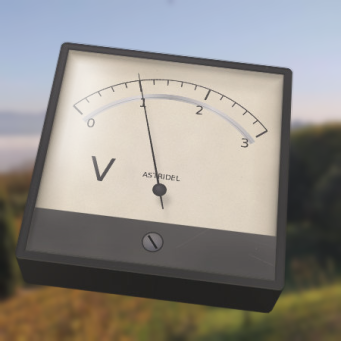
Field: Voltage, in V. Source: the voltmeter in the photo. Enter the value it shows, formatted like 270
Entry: 1
